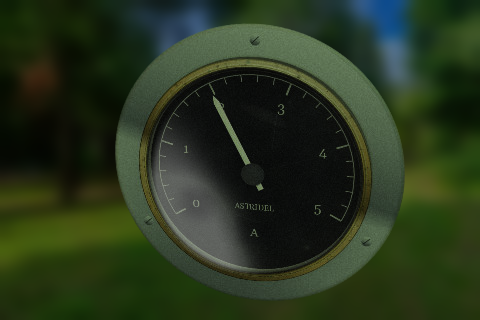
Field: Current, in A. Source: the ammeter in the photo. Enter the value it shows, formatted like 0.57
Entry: 2
